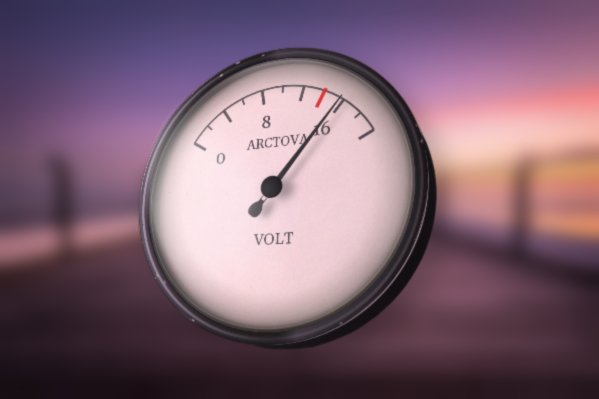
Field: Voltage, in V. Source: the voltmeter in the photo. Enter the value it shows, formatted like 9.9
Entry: 16
